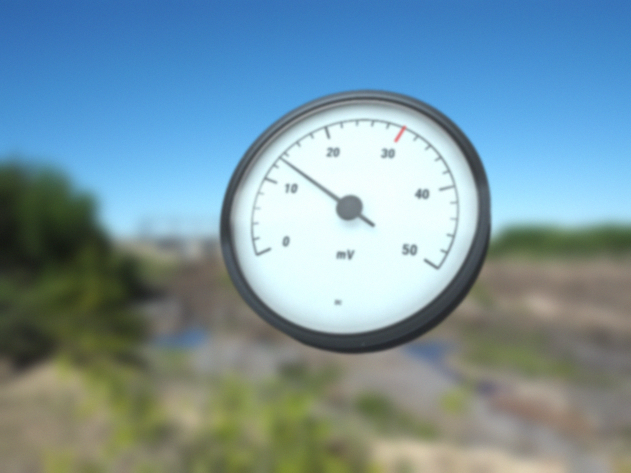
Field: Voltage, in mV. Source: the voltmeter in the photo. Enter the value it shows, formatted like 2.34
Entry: 13
